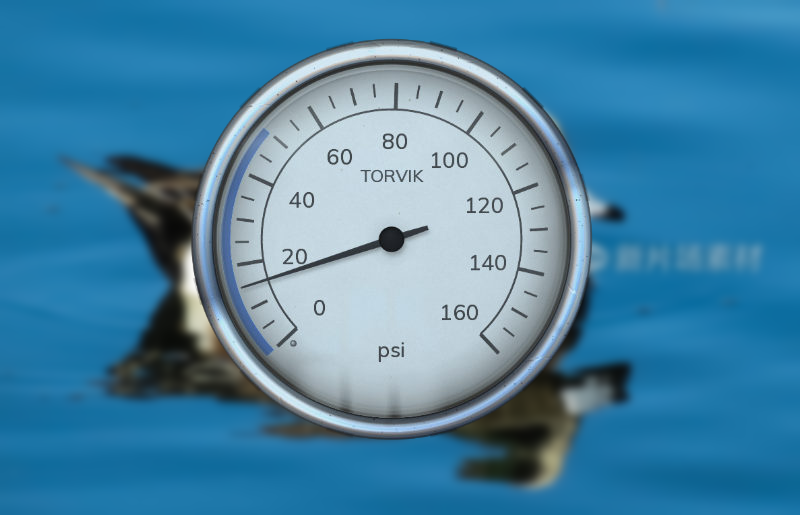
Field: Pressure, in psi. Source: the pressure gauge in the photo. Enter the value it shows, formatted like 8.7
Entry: 15
